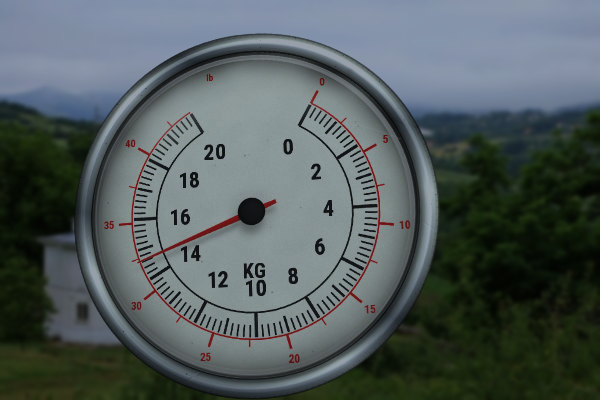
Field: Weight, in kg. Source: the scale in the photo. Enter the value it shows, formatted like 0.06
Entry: 14.6
